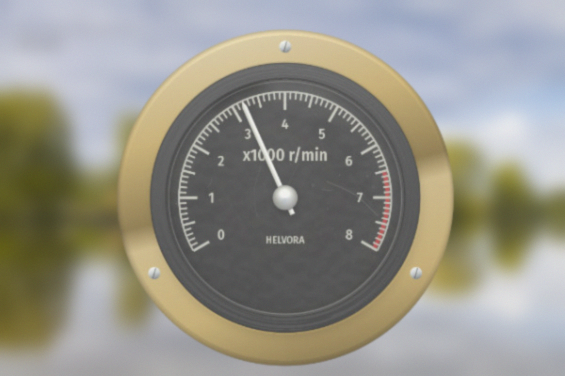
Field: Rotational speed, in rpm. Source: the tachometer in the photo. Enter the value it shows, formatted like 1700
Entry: 3200
